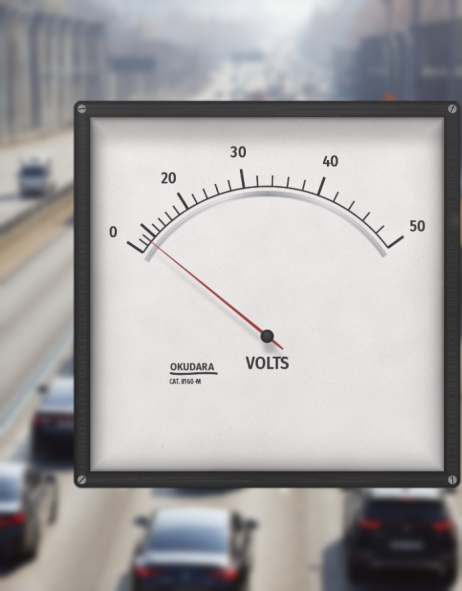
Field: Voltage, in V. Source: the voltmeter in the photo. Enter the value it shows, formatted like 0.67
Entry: 8
